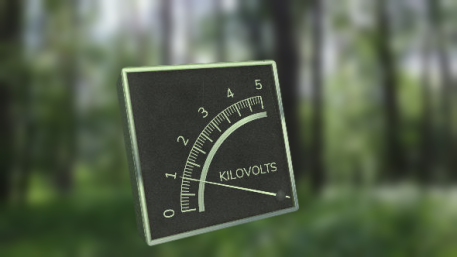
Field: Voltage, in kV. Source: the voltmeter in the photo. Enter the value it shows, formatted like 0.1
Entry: 1
